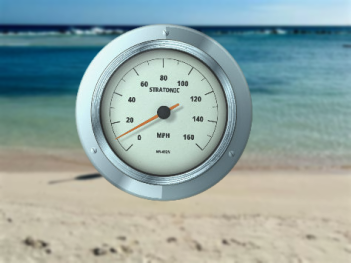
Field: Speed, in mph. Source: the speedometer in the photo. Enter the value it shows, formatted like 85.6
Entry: 10
